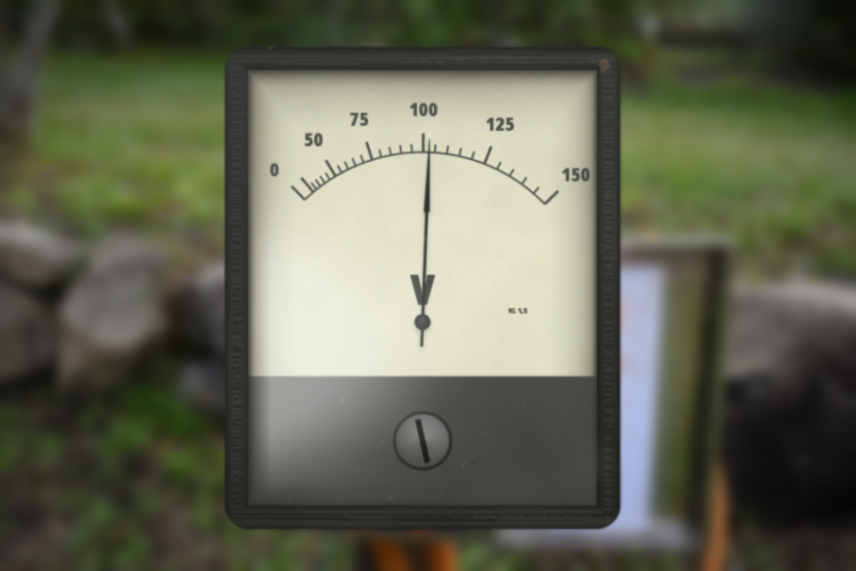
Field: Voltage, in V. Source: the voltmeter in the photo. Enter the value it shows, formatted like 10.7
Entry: 102.5
